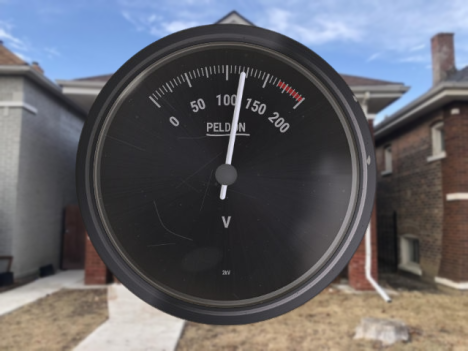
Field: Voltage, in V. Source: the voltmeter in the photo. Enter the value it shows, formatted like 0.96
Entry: 120
